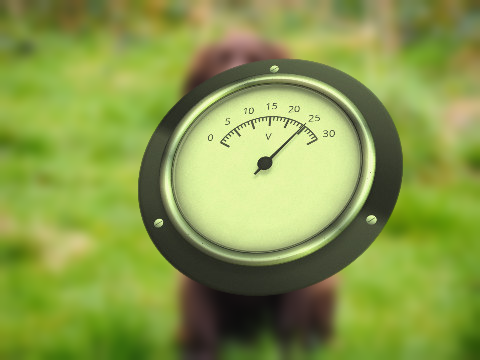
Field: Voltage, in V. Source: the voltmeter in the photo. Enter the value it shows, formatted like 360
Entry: 25
